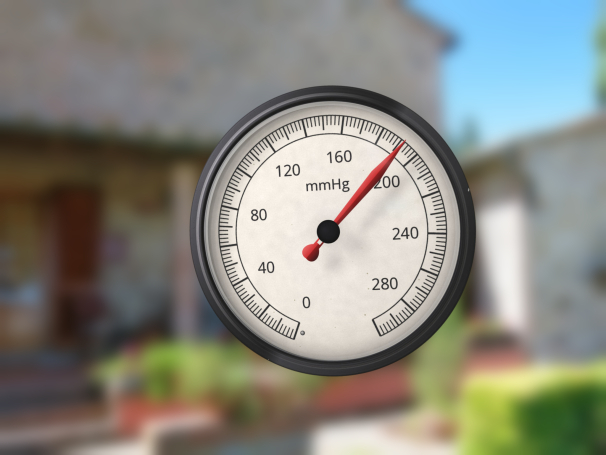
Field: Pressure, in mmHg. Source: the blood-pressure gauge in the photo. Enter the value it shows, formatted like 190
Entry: 192
